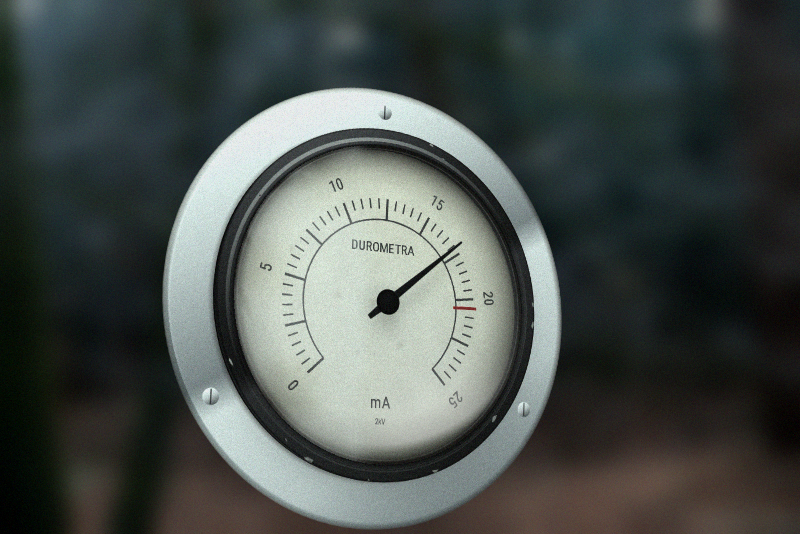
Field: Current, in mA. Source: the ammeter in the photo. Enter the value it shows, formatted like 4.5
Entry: 17
